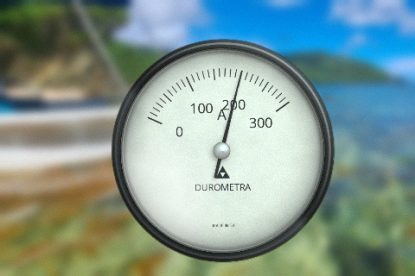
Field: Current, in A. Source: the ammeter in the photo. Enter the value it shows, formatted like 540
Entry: 200
